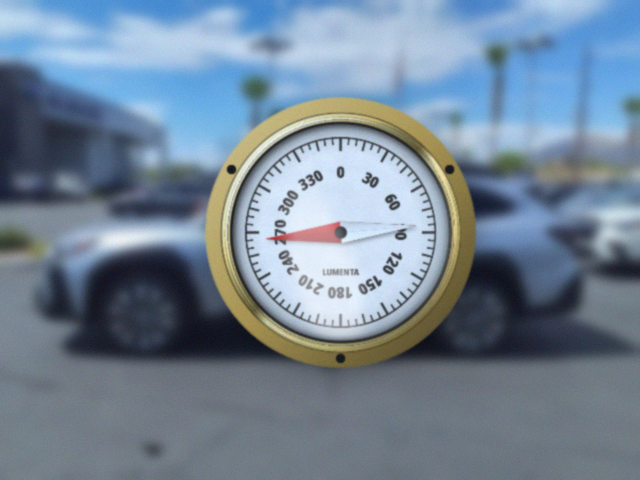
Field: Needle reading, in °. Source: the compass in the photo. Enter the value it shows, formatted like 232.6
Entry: 265
